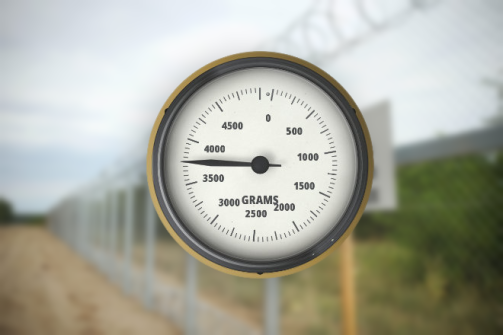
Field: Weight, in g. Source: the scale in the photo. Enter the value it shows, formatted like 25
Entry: 3750
